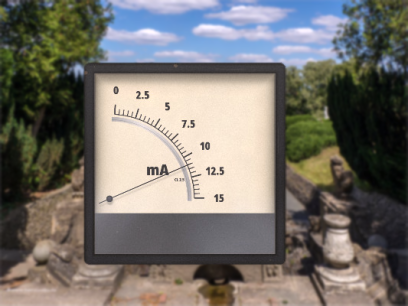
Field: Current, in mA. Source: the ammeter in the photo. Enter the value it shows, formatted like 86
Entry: 11
